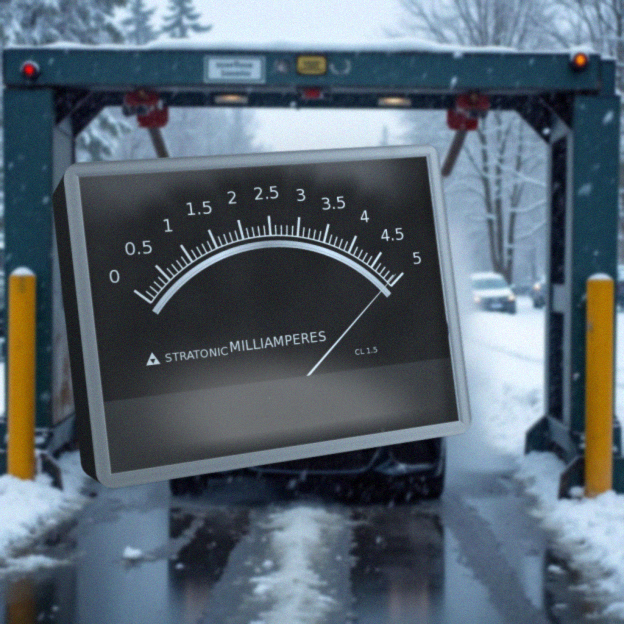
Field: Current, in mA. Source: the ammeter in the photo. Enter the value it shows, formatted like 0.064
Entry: 4.9
